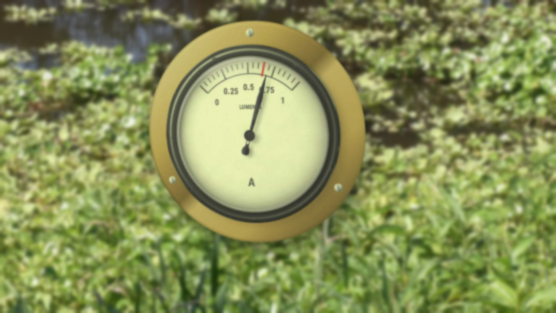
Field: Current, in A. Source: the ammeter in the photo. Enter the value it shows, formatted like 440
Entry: 0.7
